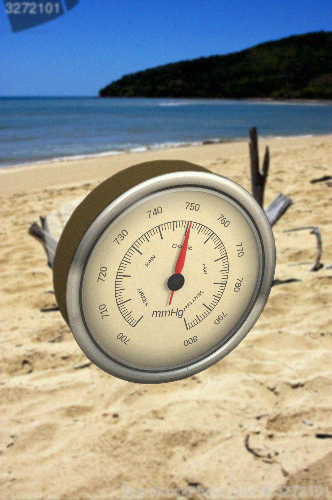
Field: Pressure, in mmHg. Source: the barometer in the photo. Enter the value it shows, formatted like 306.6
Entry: 750
